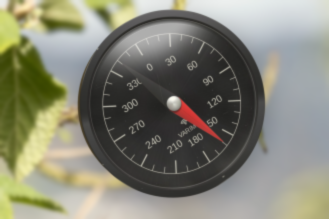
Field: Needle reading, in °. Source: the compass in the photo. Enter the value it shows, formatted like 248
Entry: 160
